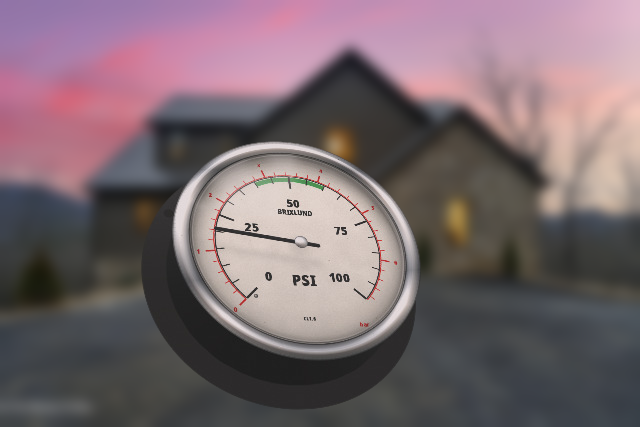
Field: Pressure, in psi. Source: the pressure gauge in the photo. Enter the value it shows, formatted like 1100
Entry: 20
